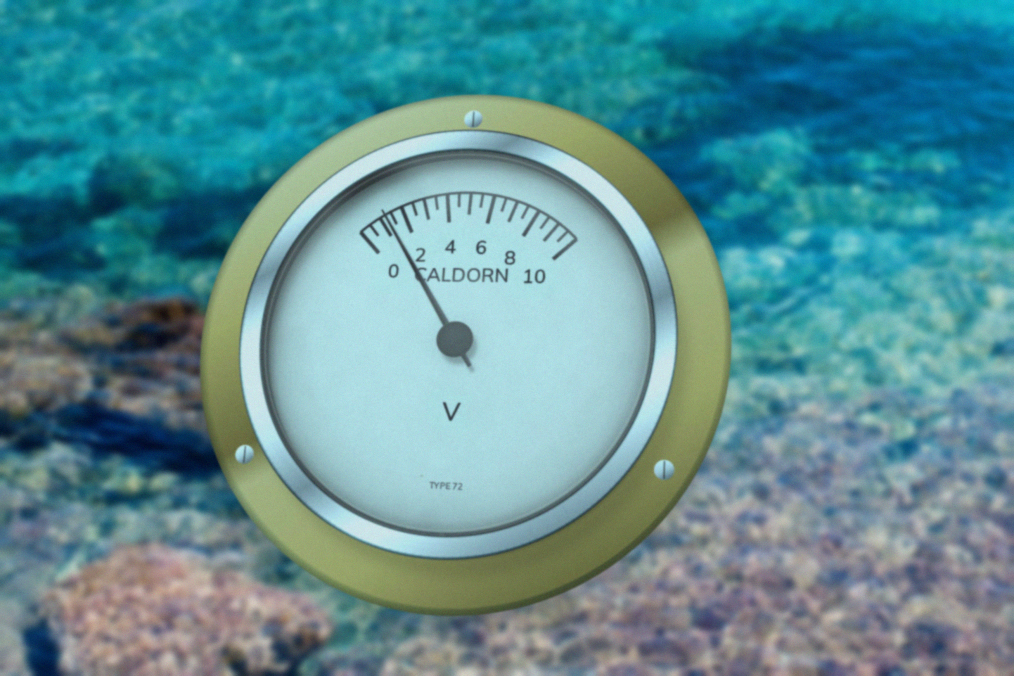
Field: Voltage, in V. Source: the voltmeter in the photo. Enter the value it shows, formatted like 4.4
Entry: 1.25
